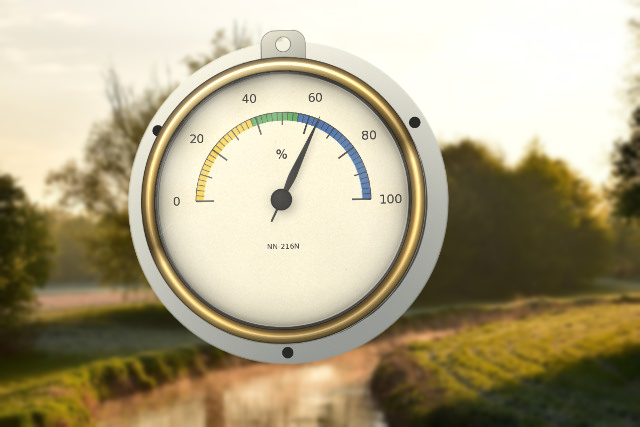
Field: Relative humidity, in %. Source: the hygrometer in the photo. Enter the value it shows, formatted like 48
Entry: 64
